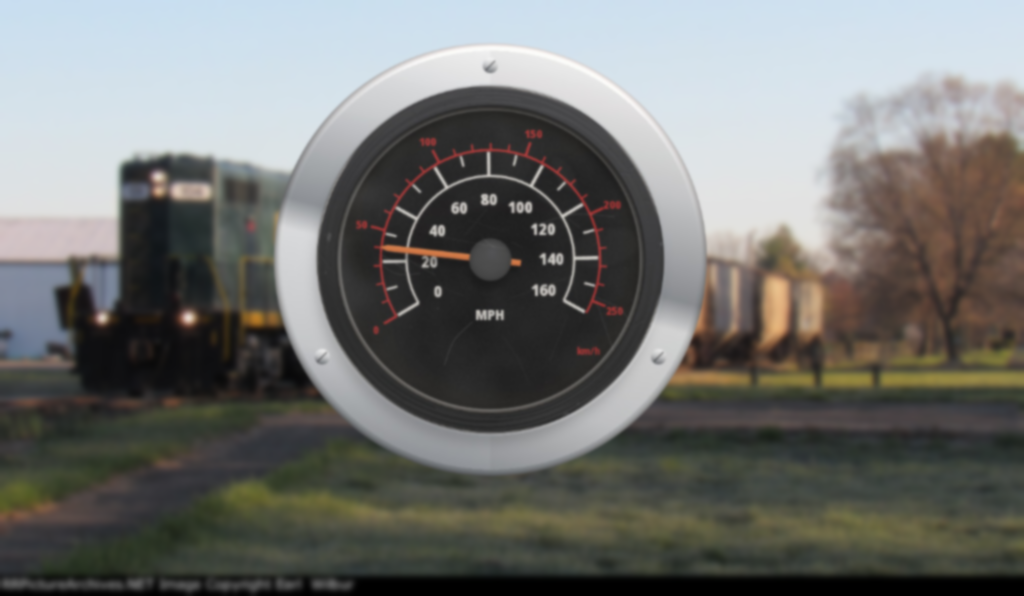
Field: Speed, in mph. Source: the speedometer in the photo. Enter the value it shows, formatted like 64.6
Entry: 25
